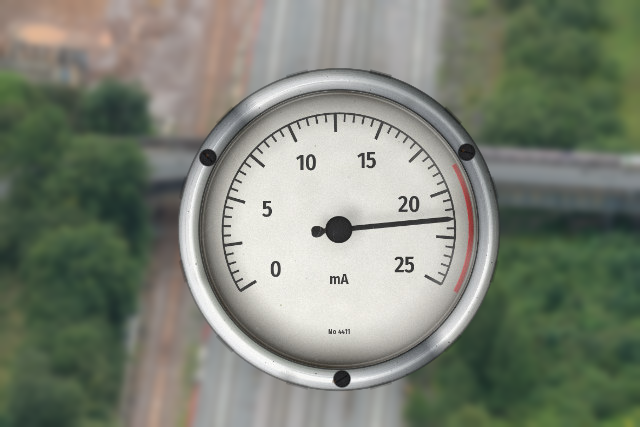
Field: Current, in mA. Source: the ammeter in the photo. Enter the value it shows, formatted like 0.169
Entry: 21.5
